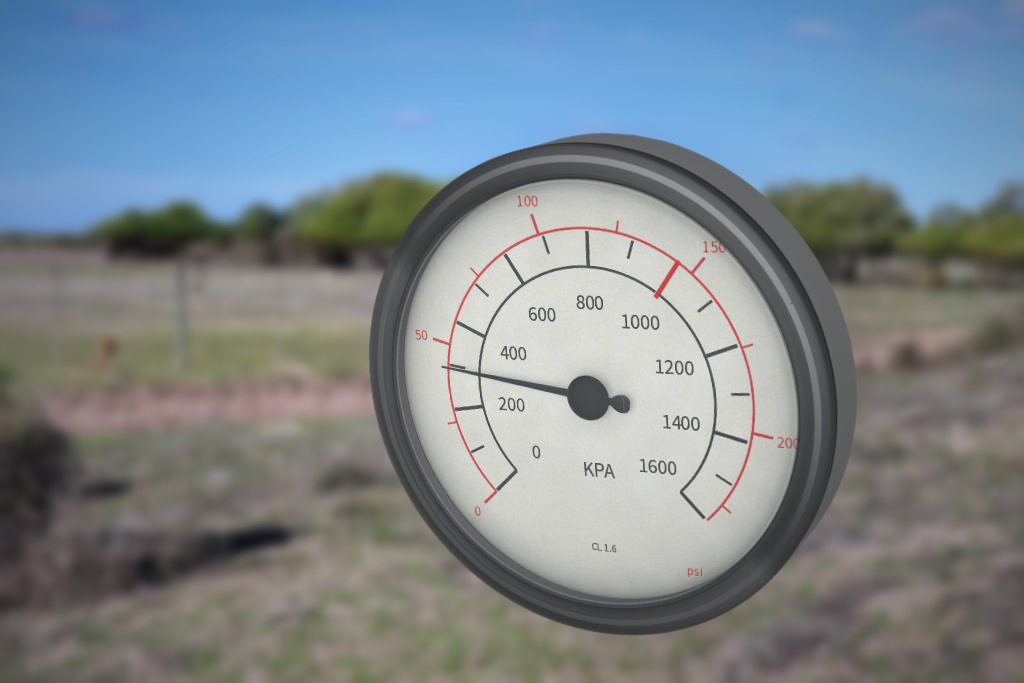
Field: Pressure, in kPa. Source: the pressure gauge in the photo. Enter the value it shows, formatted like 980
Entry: 300
